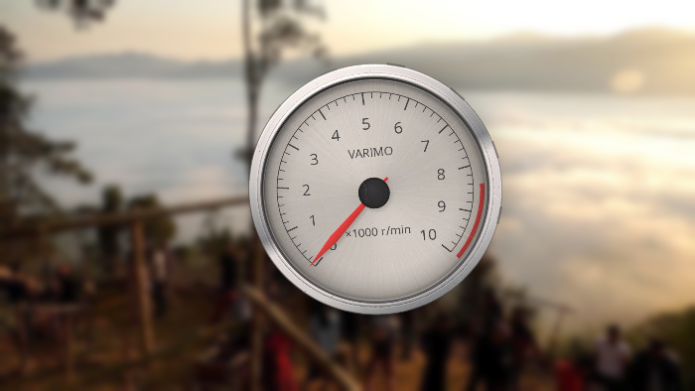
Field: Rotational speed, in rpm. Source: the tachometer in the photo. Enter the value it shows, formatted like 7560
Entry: 100
